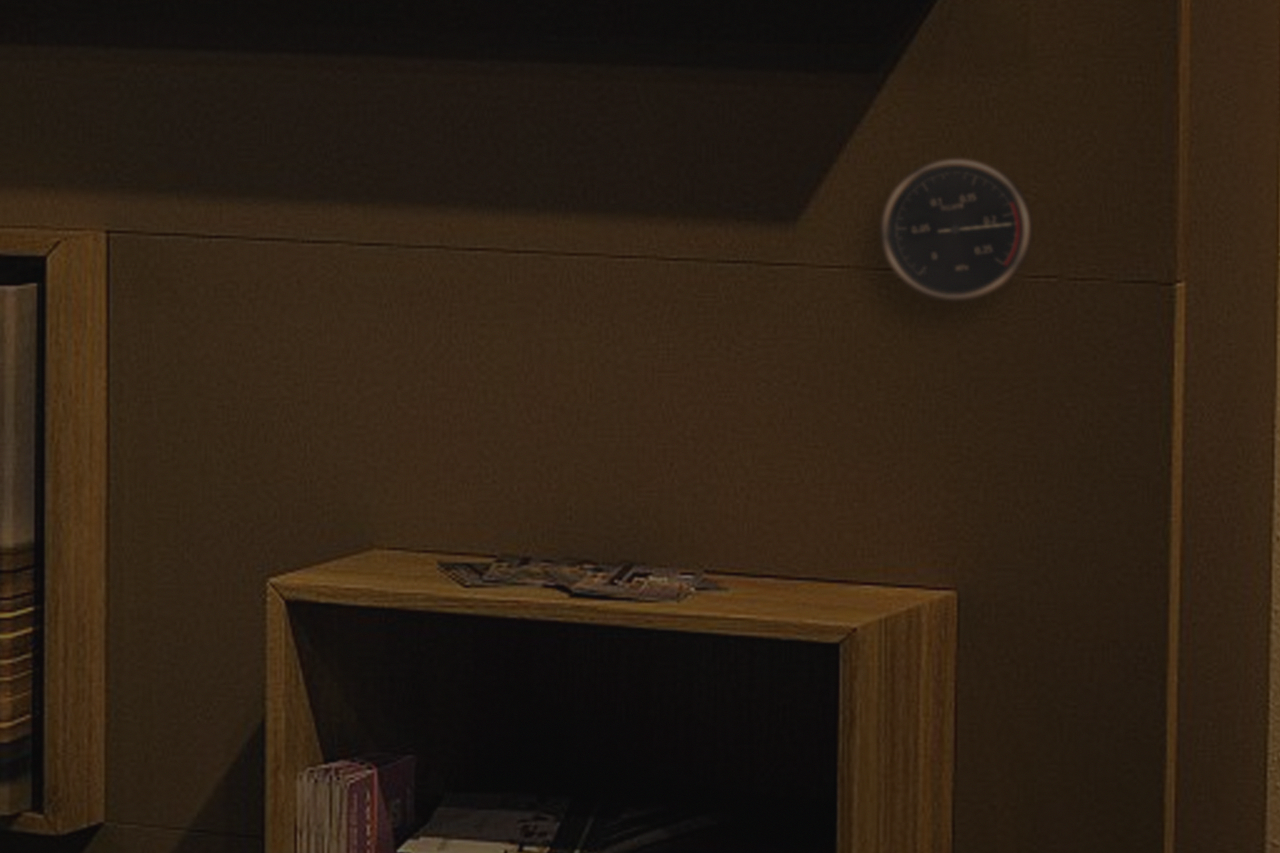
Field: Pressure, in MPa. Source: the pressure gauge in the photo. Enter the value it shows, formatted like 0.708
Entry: 0.21
